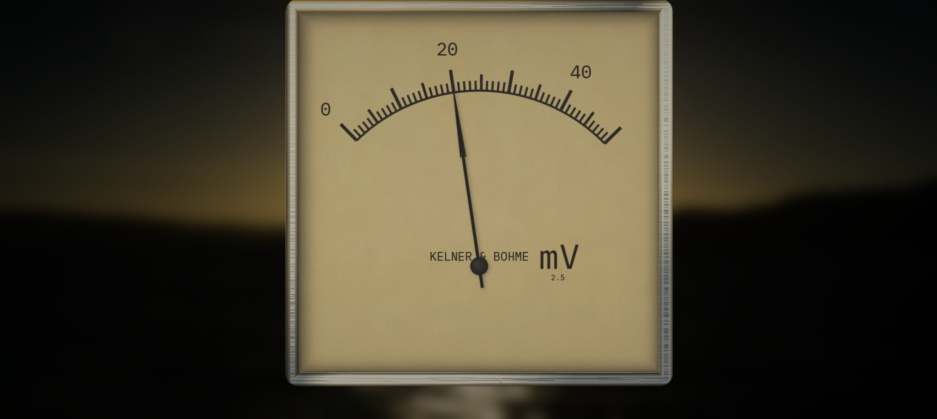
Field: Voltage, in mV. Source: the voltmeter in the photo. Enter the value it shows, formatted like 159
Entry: 20
